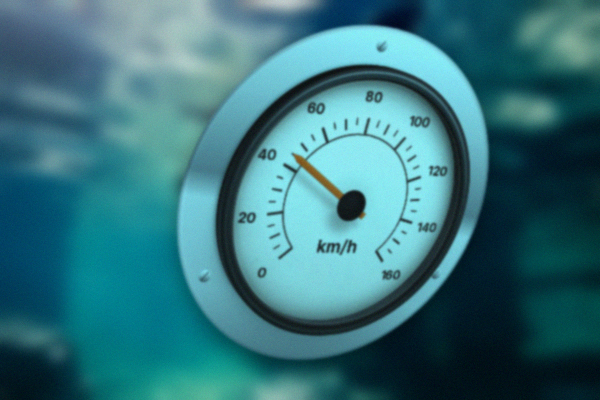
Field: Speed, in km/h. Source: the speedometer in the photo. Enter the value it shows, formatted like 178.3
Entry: 45
